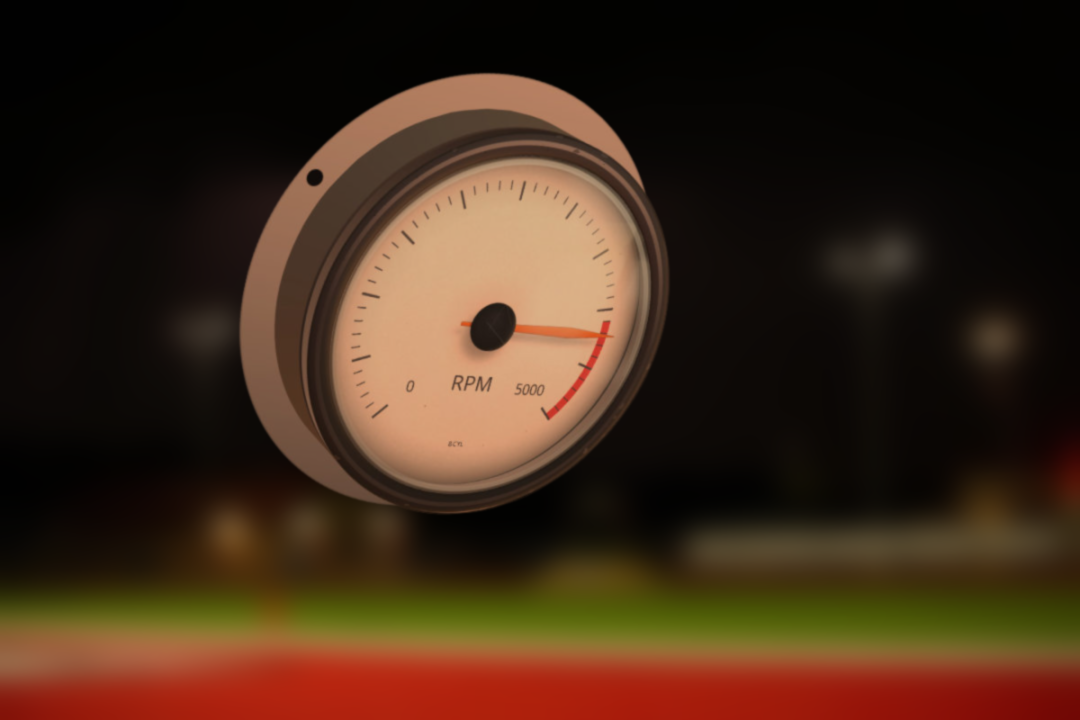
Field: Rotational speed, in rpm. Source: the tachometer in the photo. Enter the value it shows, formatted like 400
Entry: 4200
